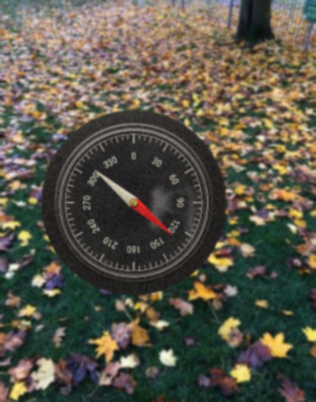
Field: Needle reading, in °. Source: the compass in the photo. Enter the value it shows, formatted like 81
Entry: 130
